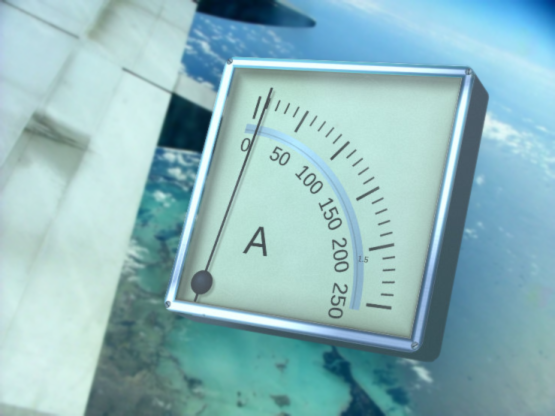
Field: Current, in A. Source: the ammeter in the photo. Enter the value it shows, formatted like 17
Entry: 10
